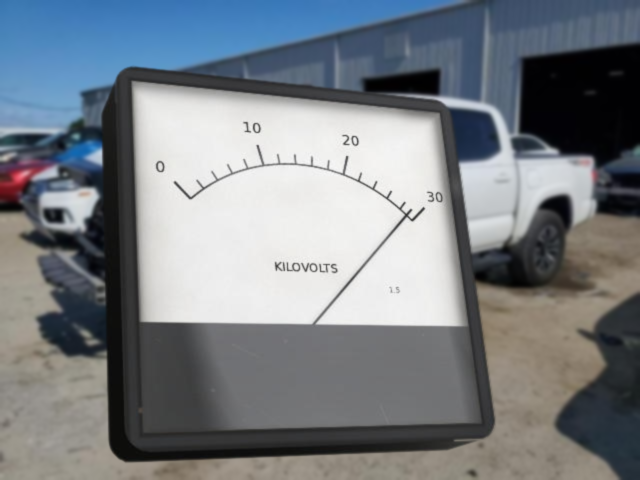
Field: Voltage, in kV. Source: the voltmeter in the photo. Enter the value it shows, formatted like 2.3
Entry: 29
